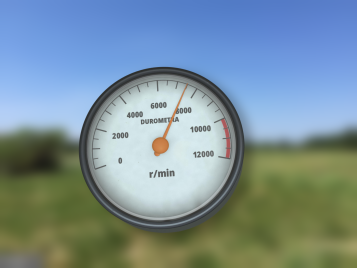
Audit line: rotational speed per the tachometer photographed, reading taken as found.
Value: 7500 rpm
